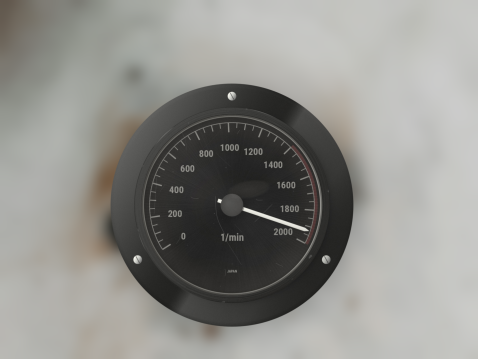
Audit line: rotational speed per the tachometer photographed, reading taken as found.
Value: 1925 rpm
